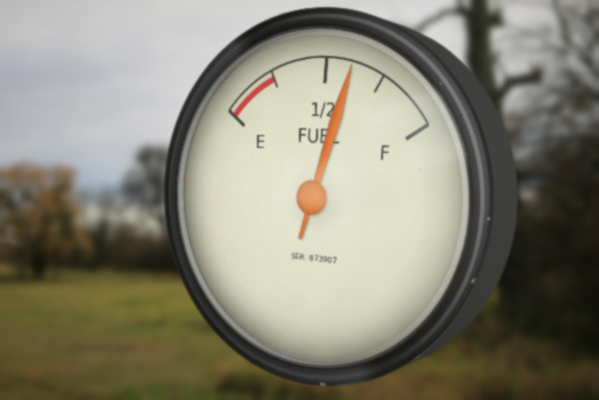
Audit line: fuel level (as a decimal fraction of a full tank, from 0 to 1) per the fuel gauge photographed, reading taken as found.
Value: 0.625
